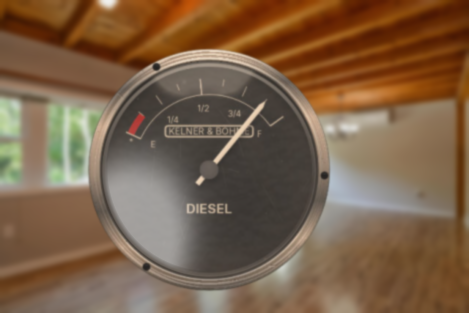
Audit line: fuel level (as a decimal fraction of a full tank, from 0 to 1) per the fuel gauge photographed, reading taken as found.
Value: 0.875
